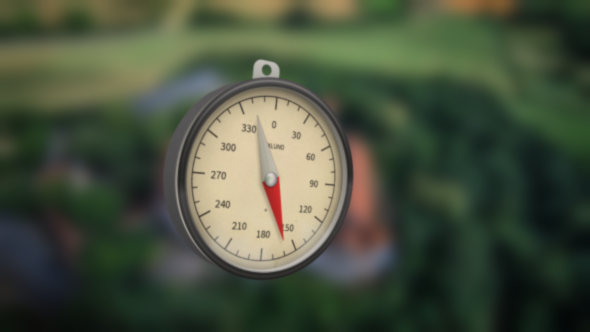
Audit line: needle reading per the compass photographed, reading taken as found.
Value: 160 °
